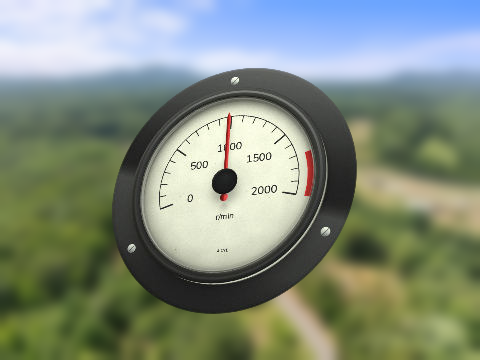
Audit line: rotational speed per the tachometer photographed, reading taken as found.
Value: 1000 rpm
